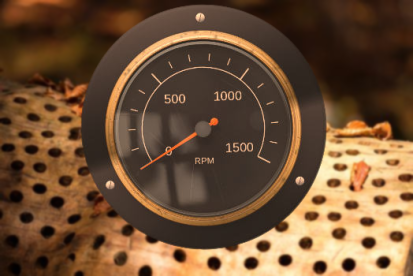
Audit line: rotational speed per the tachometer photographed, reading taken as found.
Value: 0 rpm
